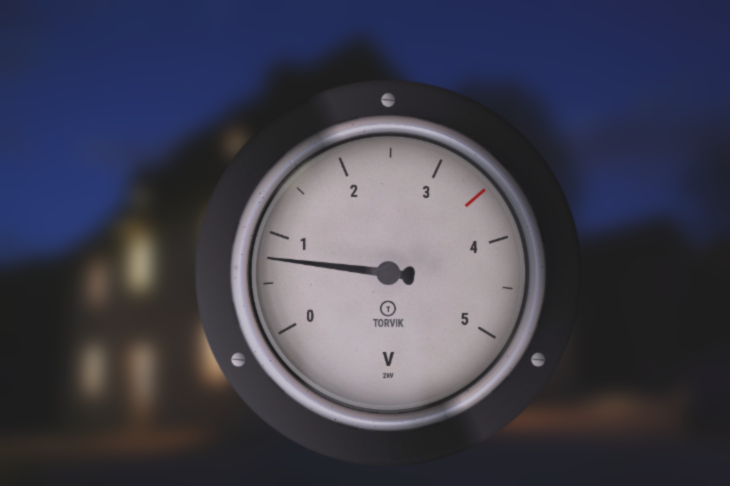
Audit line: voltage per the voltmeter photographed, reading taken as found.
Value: 0.75 V
